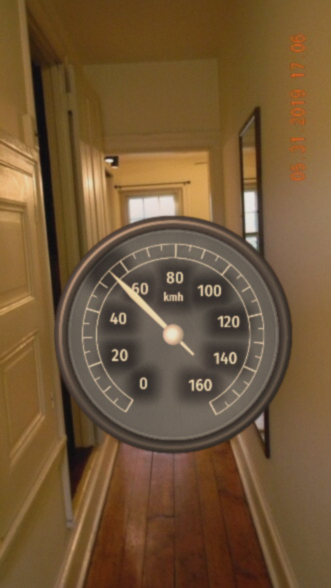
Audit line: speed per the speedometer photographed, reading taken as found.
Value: 55 km/h
